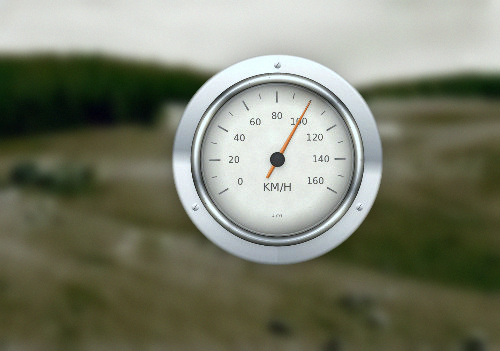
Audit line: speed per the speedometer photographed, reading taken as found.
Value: 100 km/h
